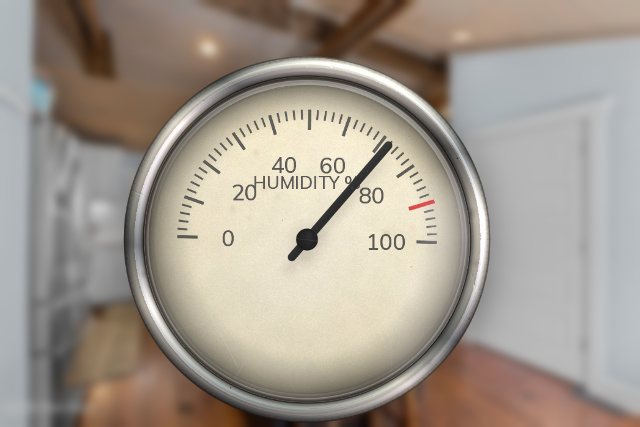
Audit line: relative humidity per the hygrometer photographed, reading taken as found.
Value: 72 %
